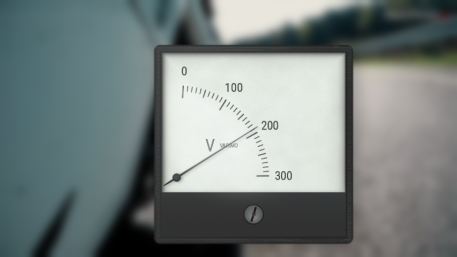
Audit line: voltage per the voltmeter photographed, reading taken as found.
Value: 190 V
